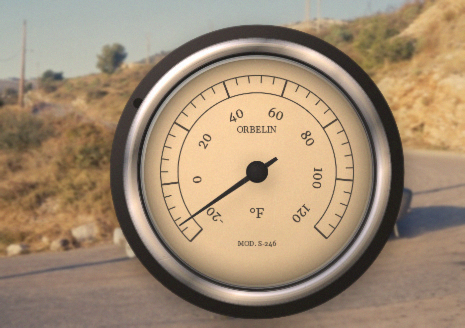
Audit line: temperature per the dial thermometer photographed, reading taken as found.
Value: -14 °F
